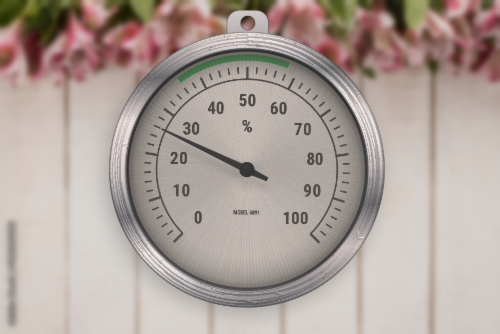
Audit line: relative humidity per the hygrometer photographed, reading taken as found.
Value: 26 %
